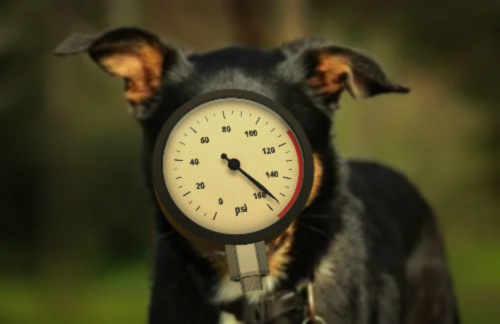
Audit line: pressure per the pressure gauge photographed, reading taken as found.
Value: 155 psi
